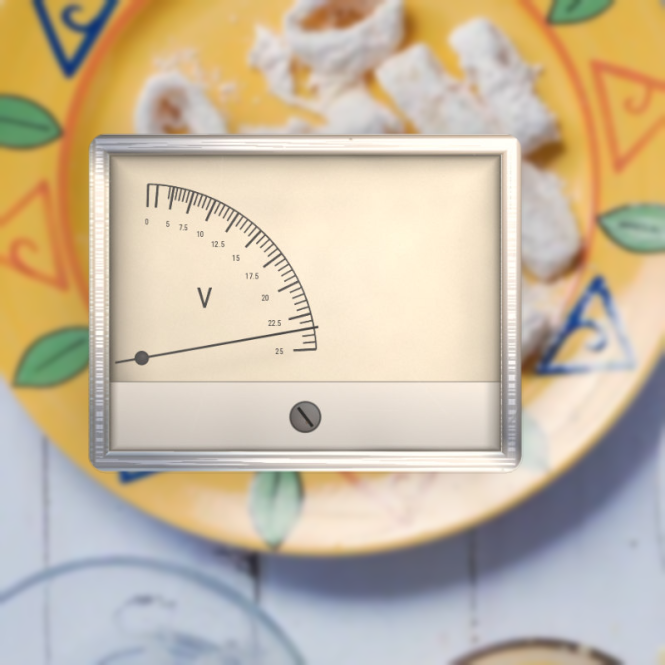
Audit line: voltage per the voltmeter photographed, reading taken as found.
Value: 23.5 V
